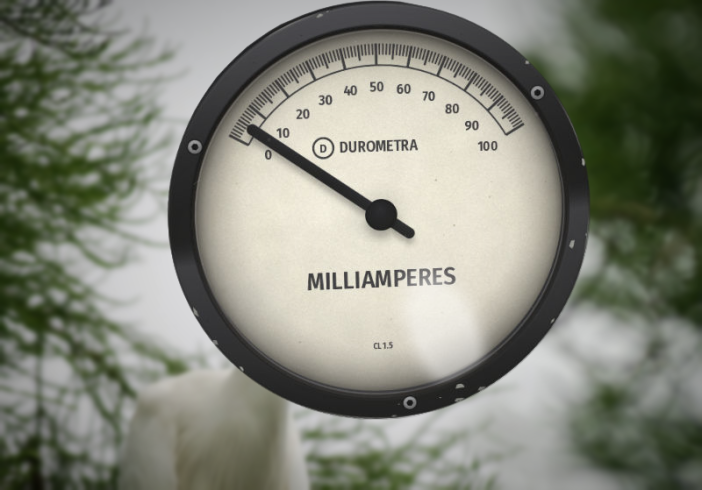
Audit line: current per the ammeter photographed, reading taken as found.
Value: 5 mA
